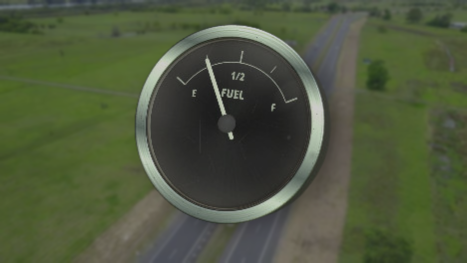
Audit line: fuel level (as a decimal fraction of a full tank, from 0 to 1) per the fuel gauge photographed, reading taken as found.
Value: 0.25
